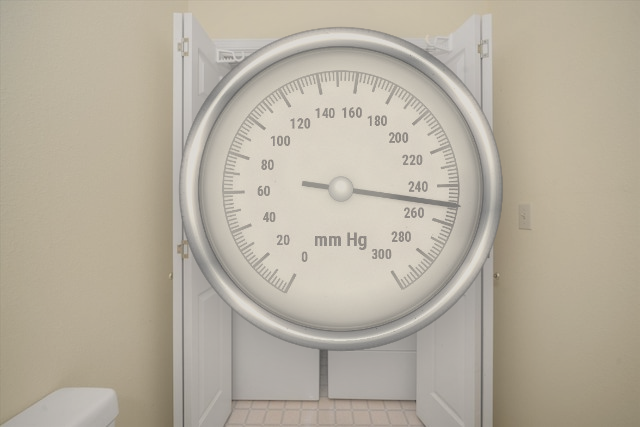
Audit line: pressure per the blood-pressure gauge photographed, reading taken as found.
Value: 250 mmHg
